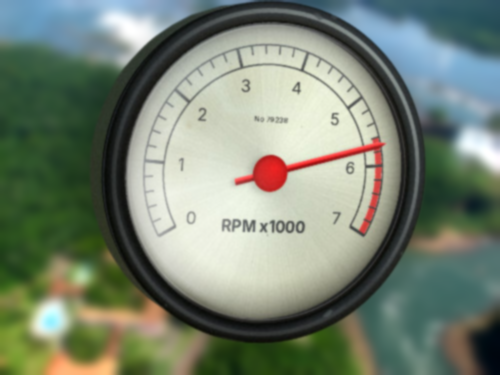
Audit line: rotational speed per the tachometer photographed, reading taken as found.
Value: 5700 rpm
